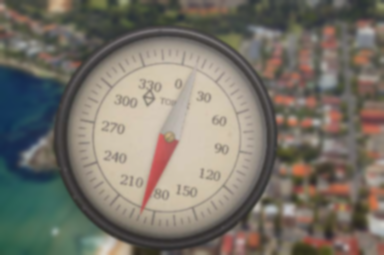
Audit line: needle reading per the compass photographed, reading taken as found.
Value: 190 °
